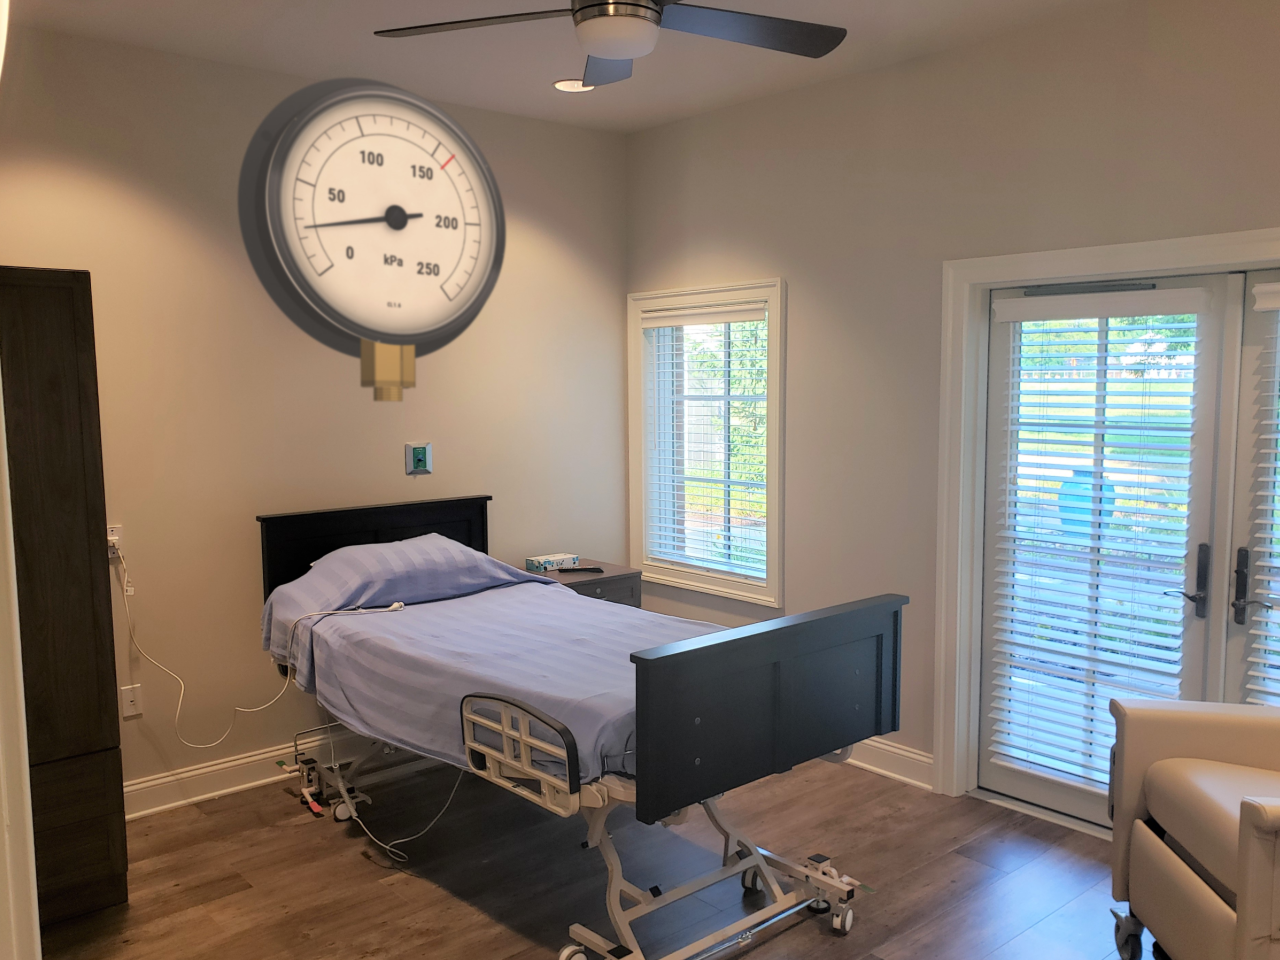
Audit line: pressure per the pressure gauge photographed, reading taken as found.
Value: 25 kPa
